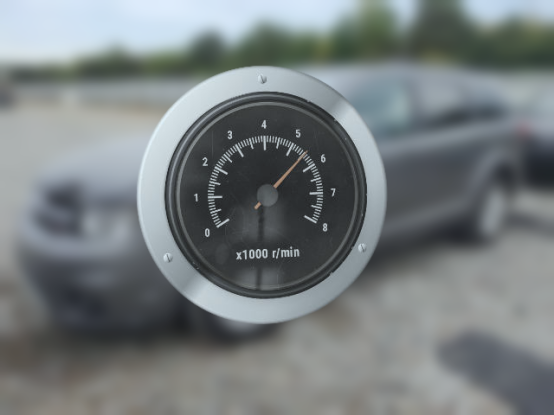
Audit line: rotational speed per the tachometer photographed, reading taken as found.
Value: 5500 rpm
